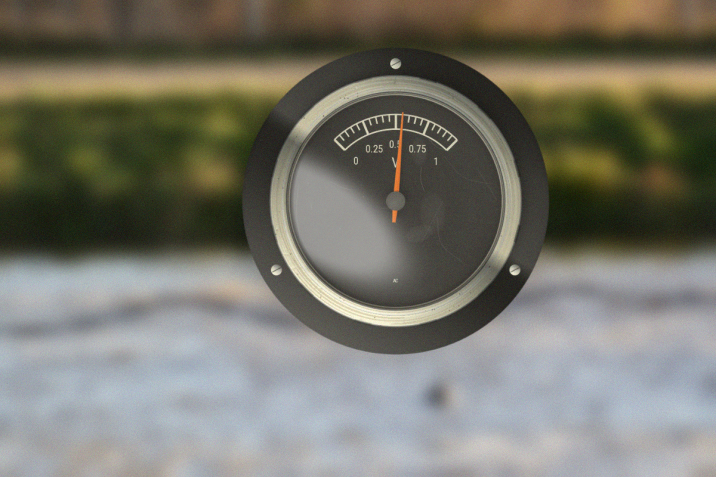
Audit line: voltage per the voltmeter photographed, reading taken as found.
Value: 0.55 V
